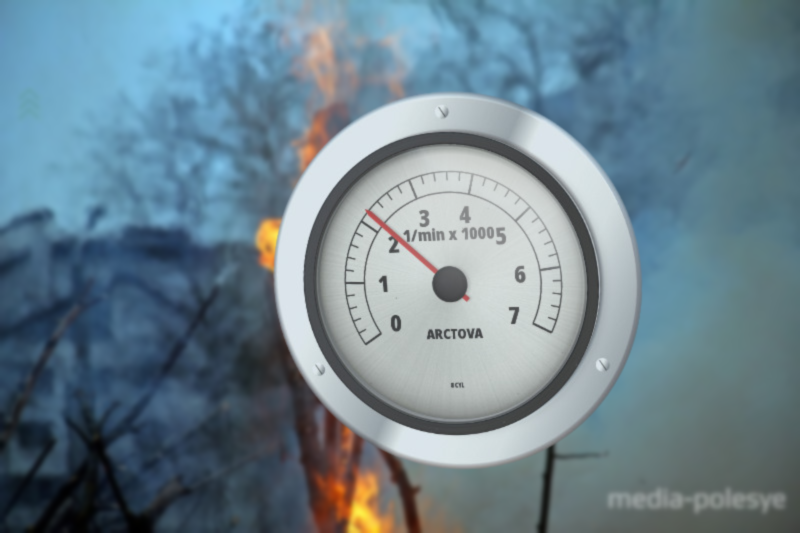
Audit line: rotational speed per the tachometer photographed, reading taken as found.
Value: 2200 rpm
